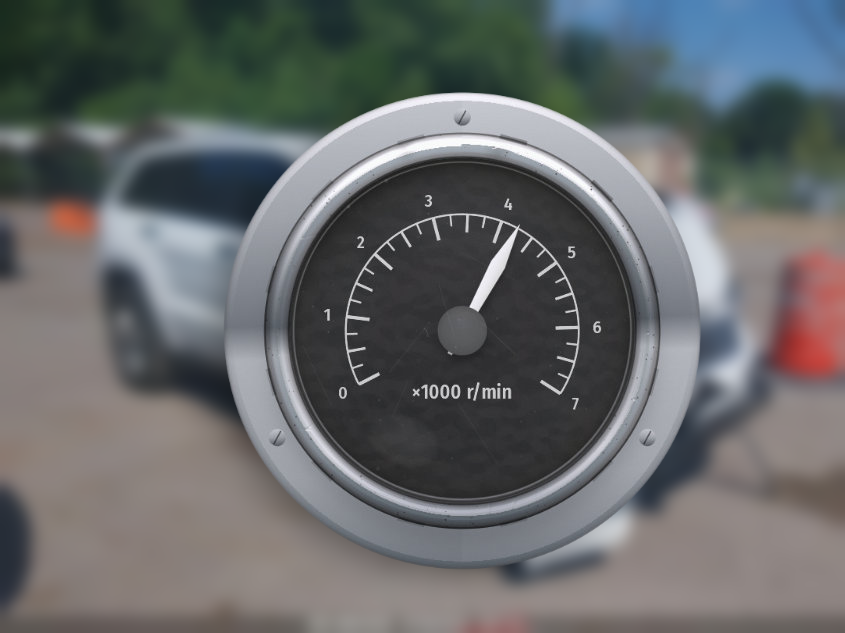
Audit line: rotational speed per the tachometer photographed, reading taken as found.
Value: 4250 rpm
